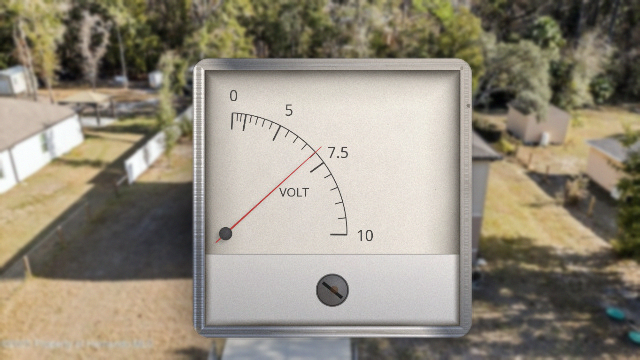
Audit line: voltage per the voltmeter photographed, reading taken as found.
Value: 7 V
